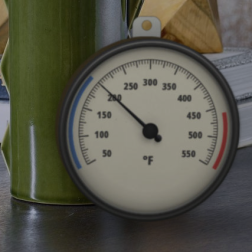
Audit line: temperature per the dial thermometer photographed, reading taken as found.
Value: 200 °F
